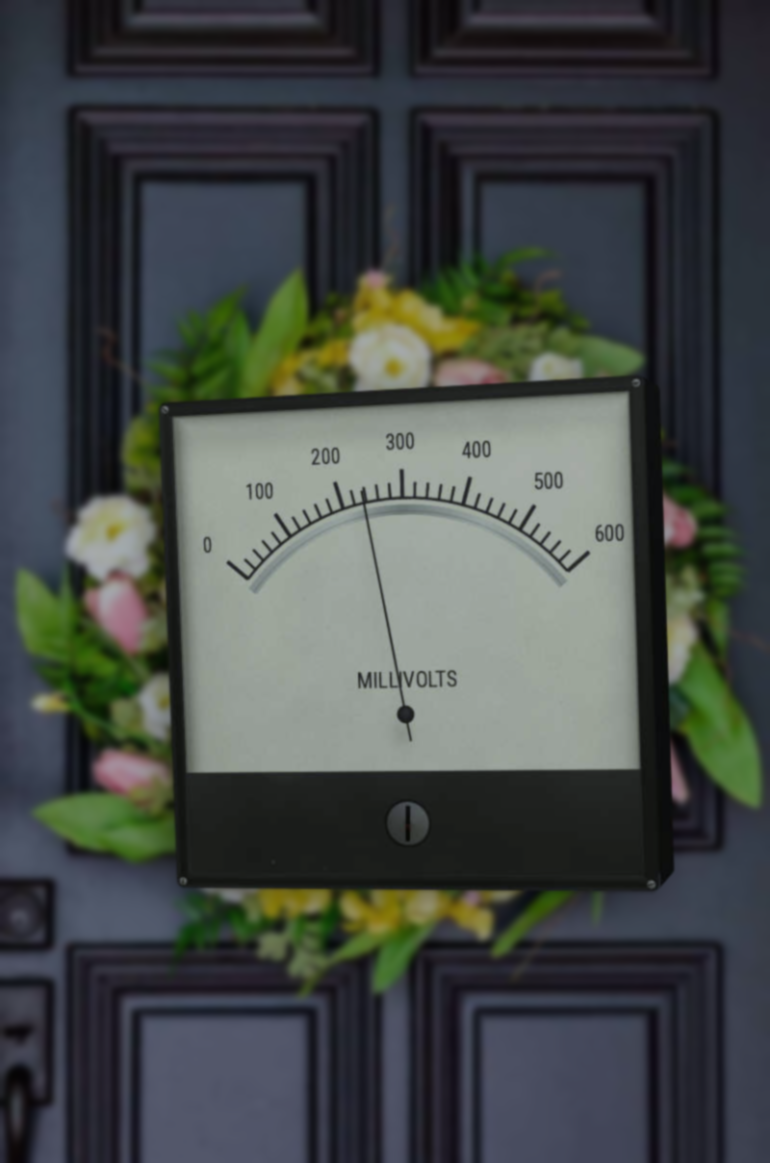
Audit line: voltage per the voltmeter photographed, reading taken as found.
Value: 240 mV
